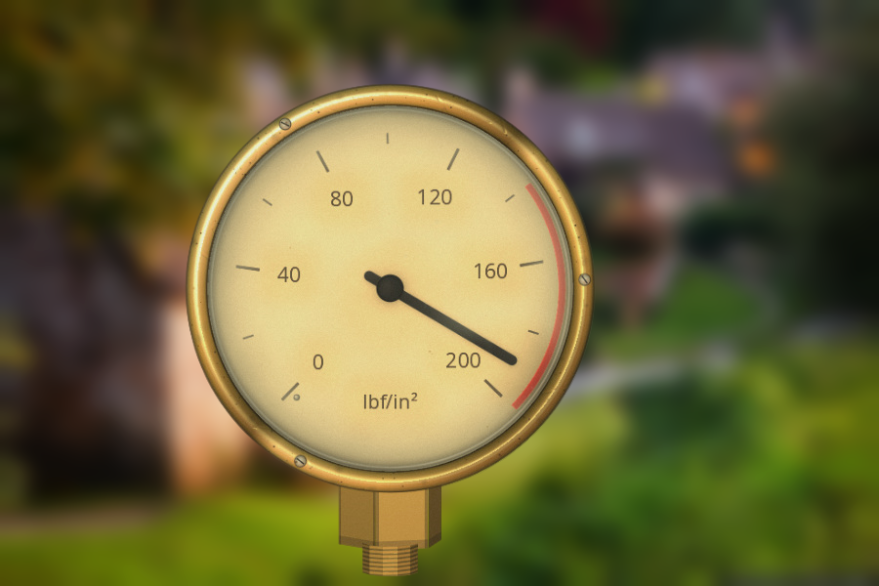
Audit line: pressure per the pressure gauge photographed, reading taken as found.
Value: 190 psi
